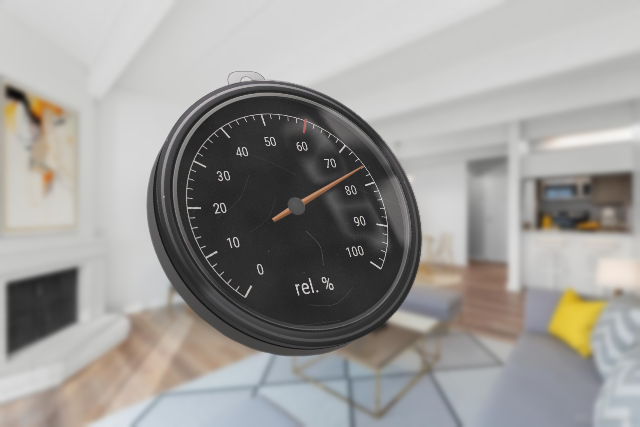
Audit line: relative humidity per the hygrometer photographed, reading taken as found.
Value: 76 %
